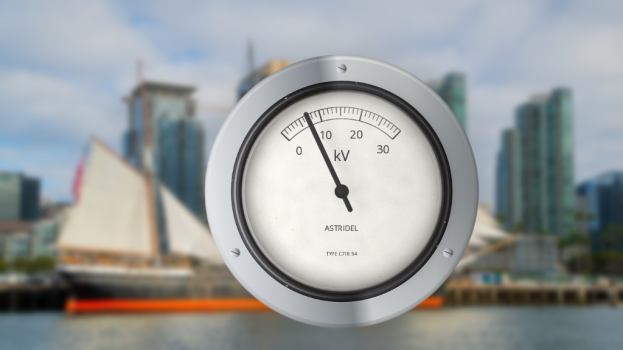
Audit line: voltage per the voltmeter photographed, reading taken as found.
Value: 7 kV
